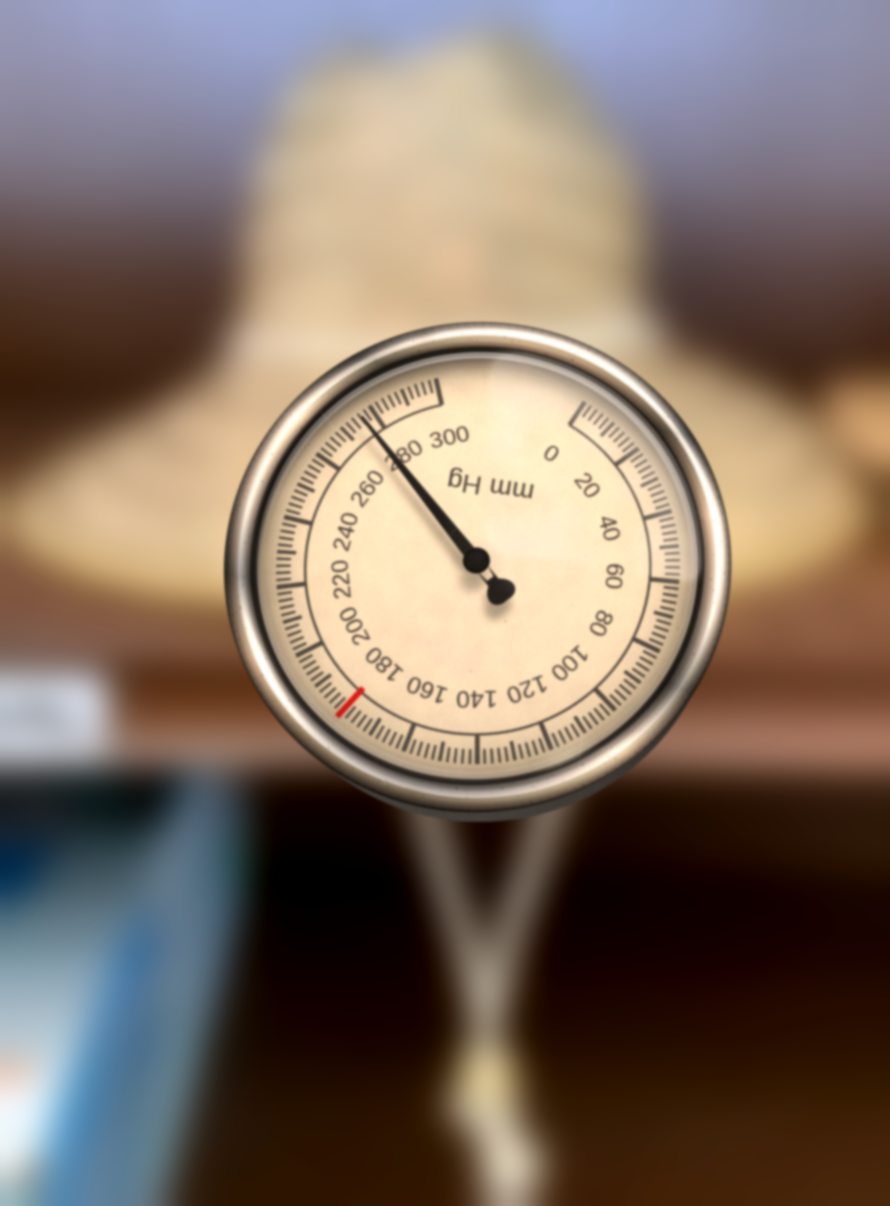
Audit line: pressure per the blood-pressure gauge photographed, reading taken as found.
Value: 276 mmHg
